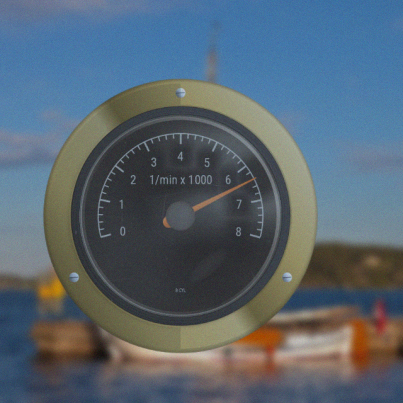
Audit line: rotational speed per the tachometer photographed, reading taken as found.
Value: 6400 rpm
